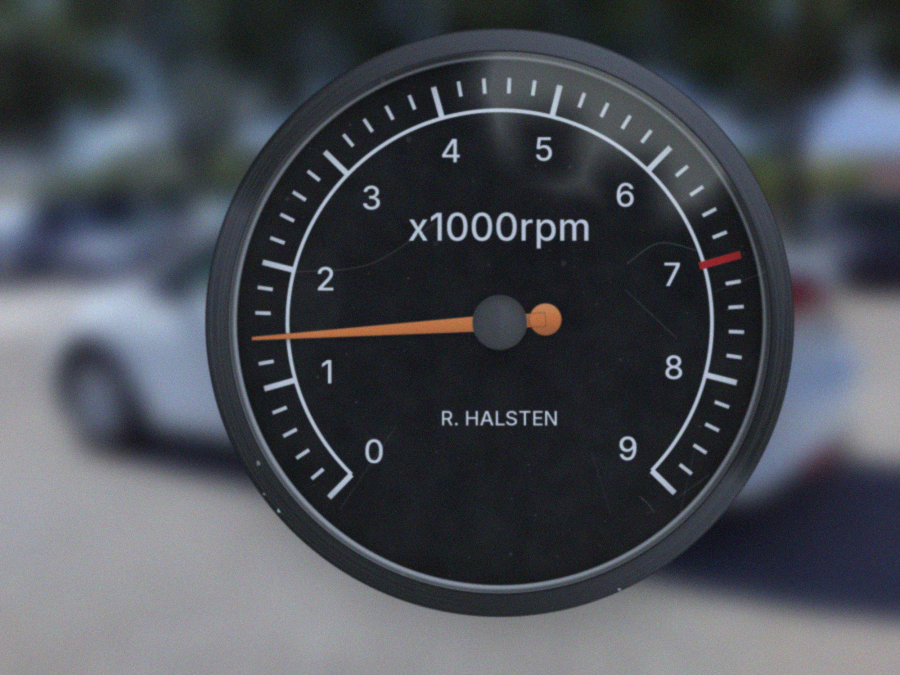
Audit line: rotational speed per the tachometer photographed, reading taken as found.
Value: 1400 rpm
